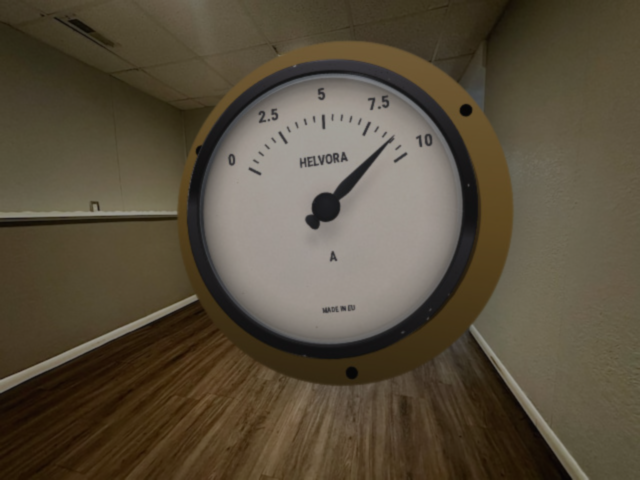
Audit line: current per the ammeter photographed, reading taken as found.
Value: 9 A
